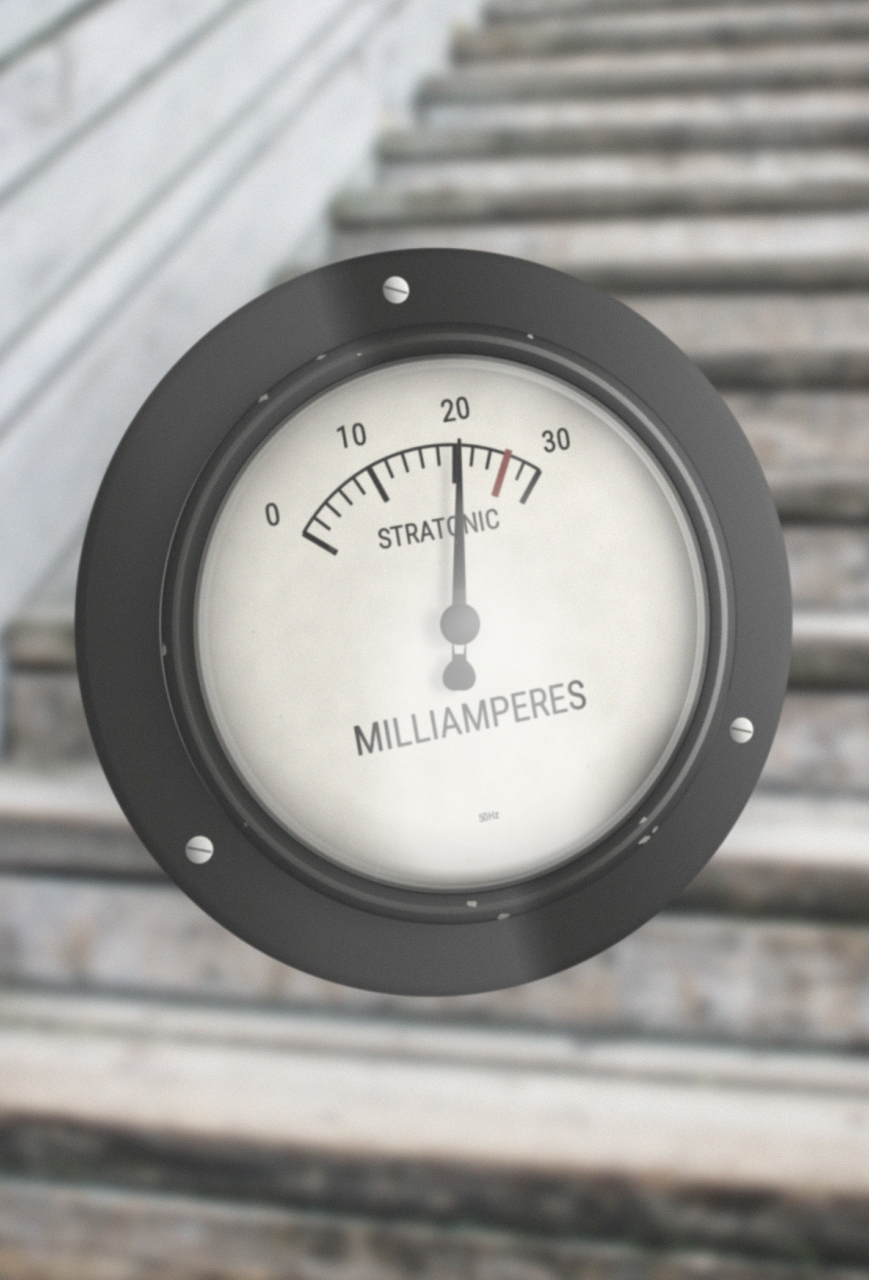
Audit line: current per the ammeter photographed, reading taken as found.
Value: 20 mA
